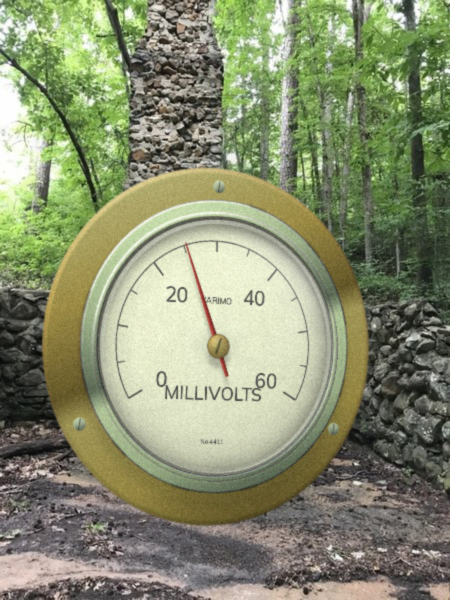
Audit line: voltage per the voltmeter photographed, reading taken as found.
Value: 25 mV
